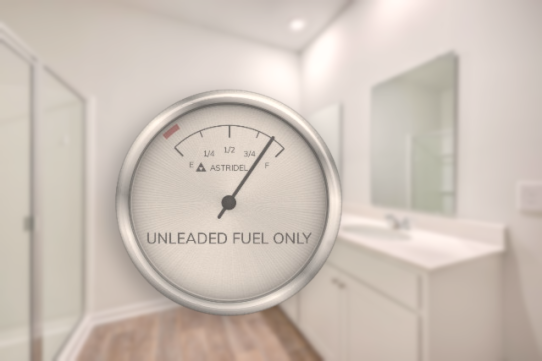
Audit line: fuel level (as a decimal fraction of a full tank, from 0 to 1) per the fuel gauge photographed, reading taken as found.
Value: 0.875
